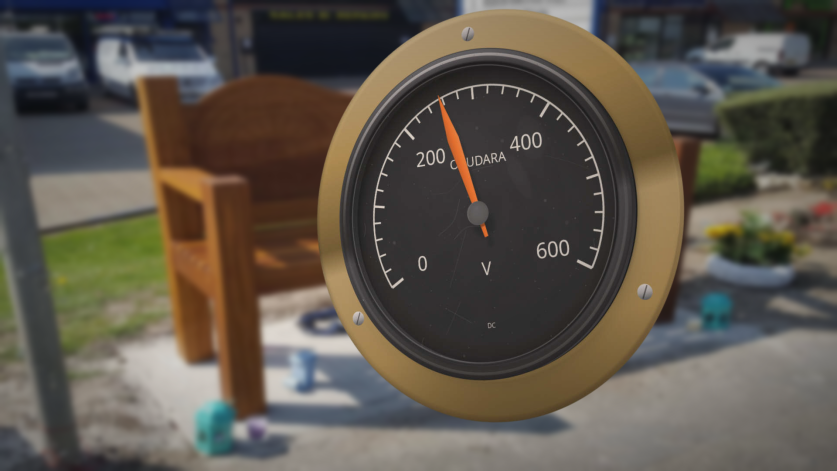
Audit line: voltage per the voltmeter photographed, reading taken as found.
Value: 260 V
